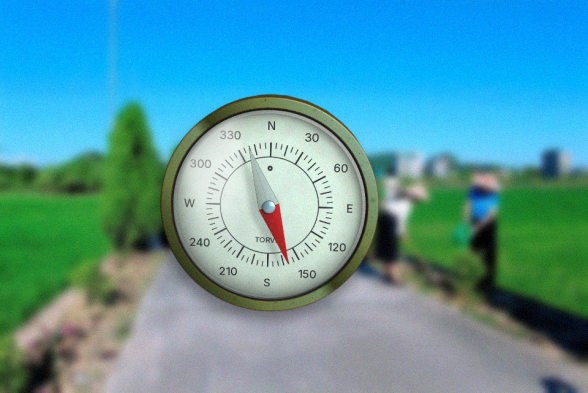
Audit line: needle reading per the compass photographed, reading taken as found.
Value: 160 °
